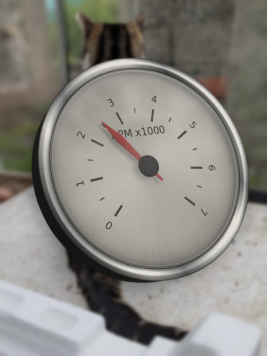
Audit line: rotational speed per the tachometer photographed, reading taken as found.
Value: 2500 rpm
